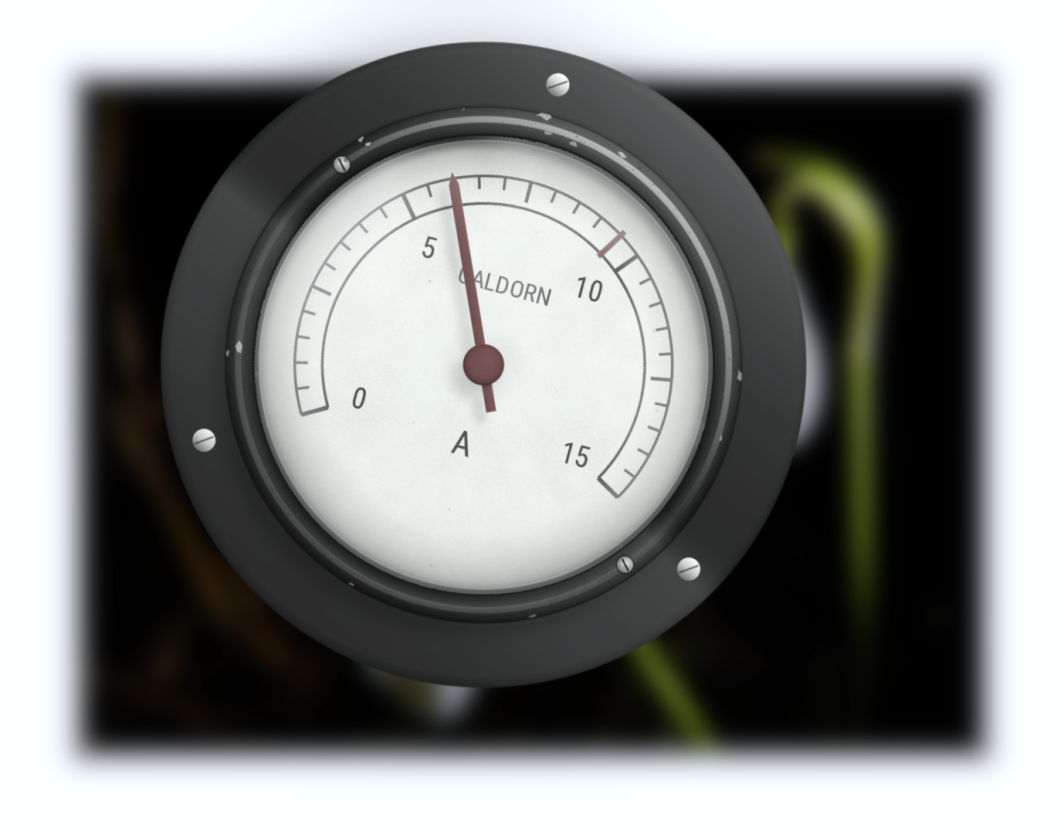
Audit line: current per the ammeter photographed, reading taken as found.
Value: 6 A
